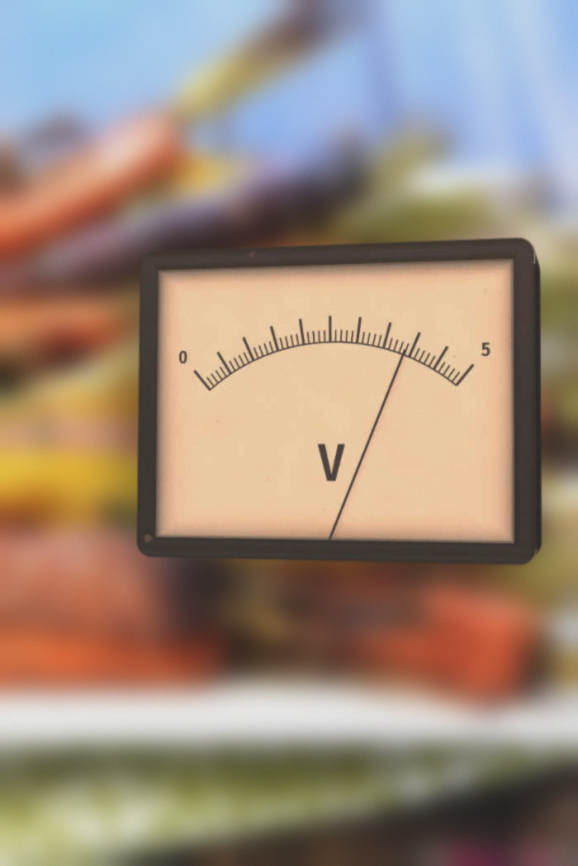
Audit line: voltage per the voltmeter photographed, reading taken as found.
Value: 3.9 V
